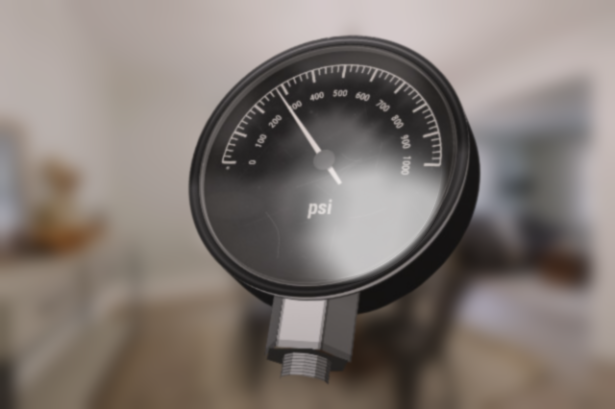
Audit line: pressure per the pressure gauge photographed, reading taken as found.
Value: 280 psi
